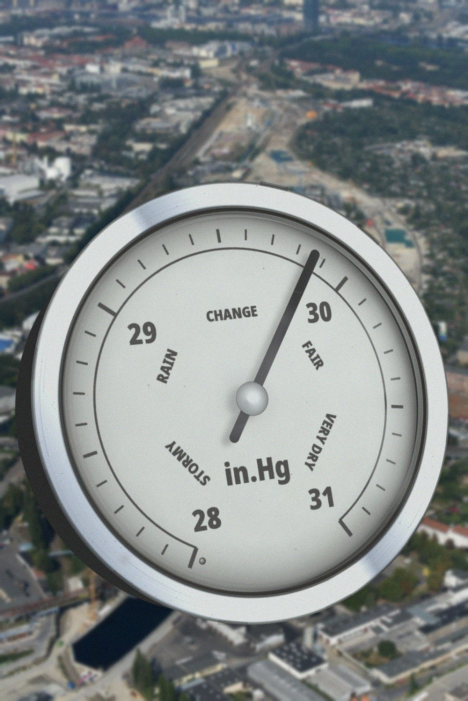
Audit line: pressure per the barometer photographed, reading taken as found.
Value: 29.85 inHg
